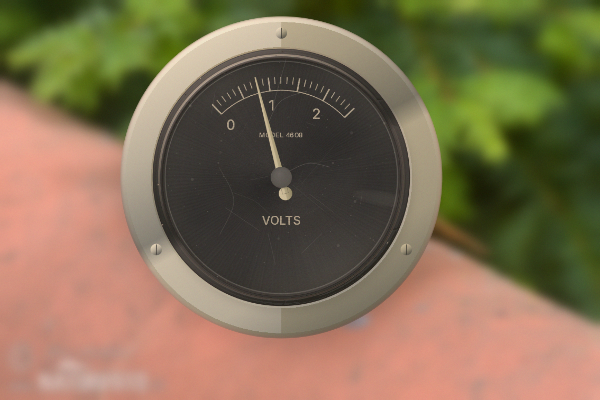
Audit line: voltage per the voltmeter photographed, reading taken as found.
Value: 0.8 V
